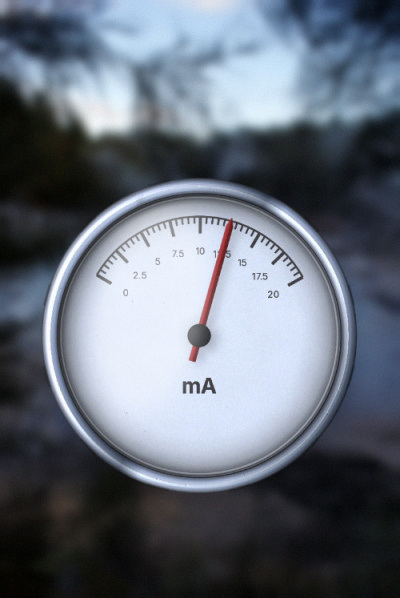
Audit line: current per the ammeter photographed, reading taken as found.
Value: 12.5 mA
